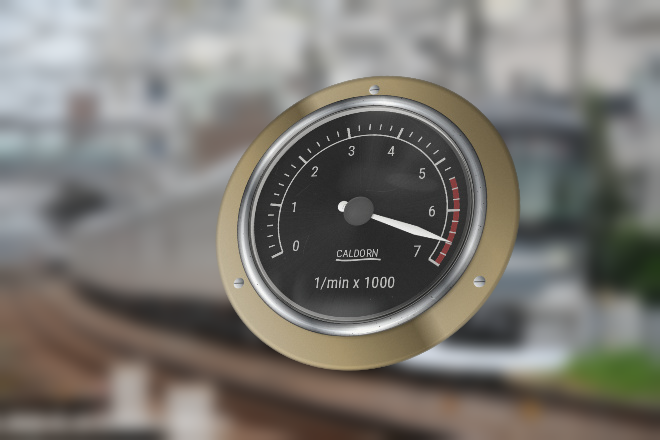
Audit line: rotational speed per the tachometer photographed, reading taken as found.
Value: 6600 rpm
